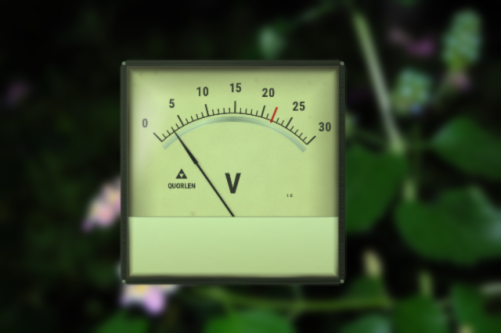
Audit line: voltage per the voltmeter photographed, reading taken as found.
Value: 3 V
